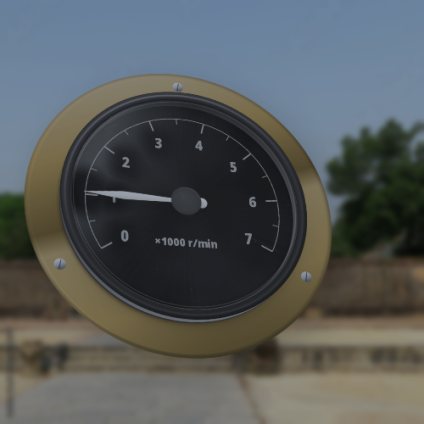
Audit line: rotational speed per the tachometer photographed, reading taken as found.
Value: 1000 rpm
